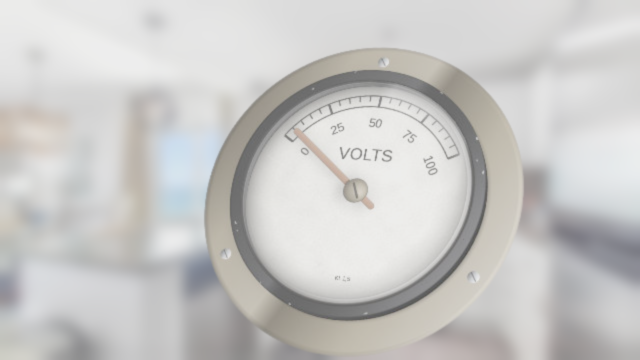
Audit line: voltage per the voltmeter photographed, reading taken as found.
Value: 5 V
